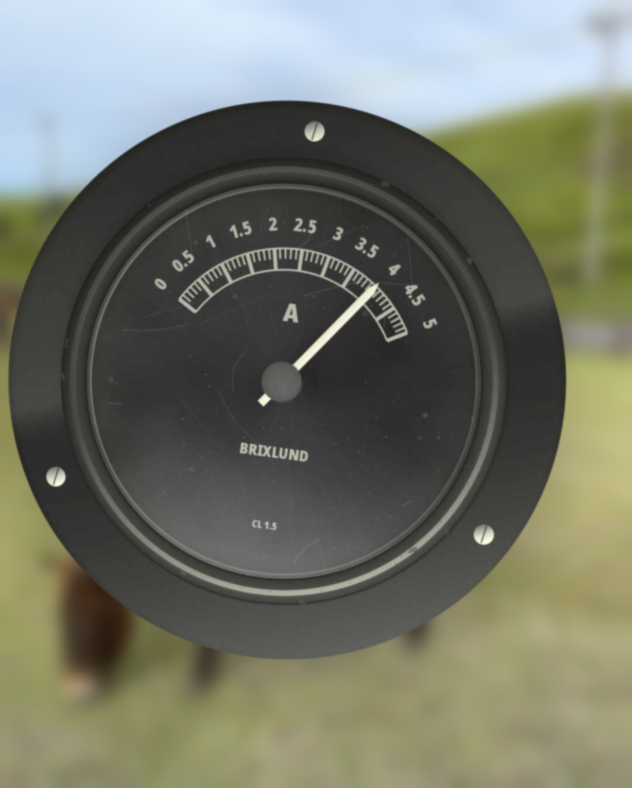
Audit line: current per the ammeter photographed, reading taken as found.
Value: 4 A
